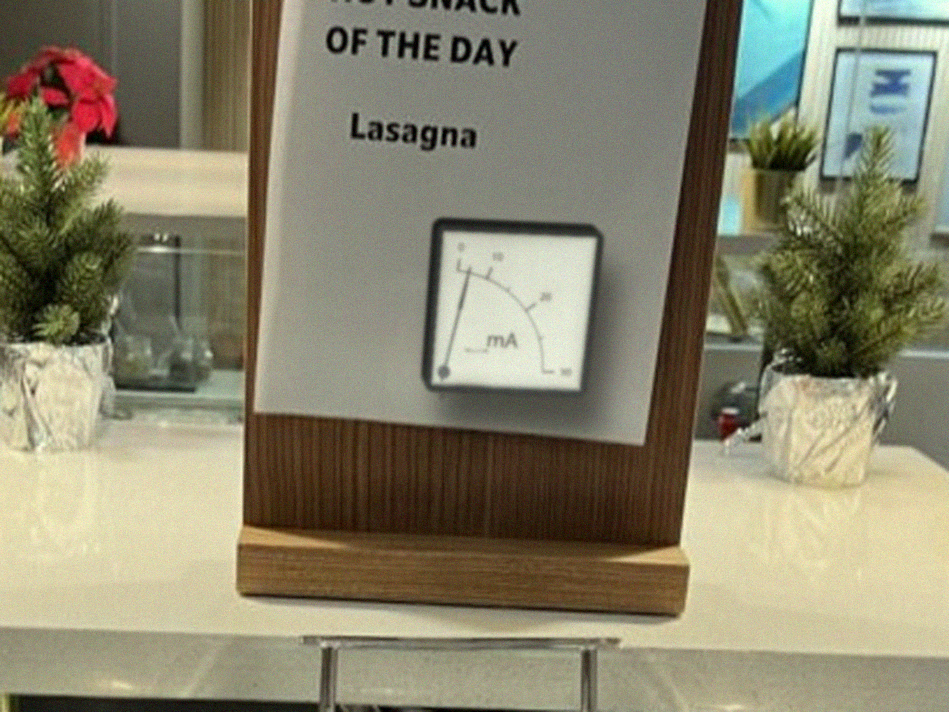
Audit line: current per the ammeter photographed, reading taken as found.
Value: 5 mA
